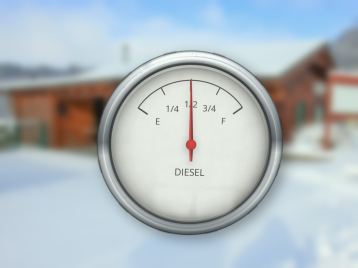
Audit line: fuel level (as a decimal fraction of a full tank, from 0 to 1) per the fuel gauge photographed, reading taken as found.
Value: 0.5
